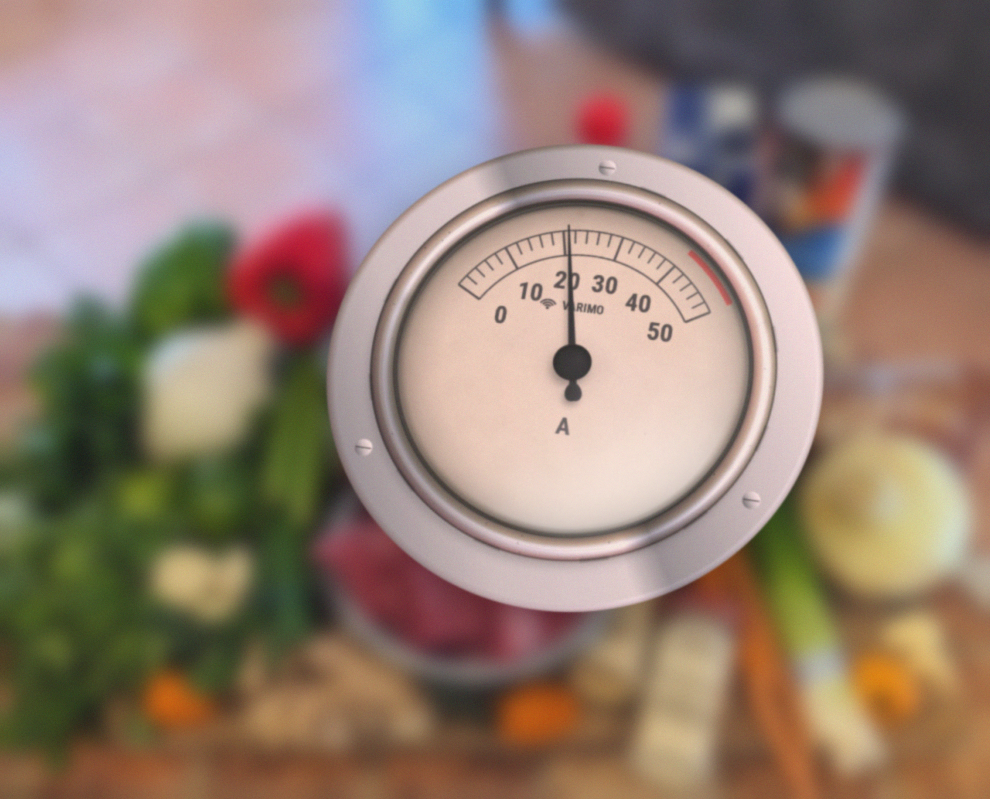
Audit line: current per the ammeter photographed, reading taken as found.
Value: 21 A
